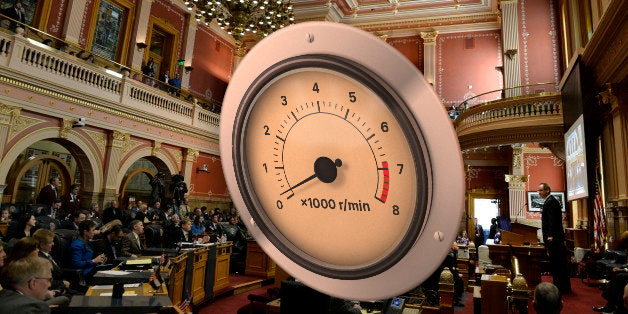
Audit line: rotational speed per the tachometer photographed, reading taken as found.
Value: 200 rpm
